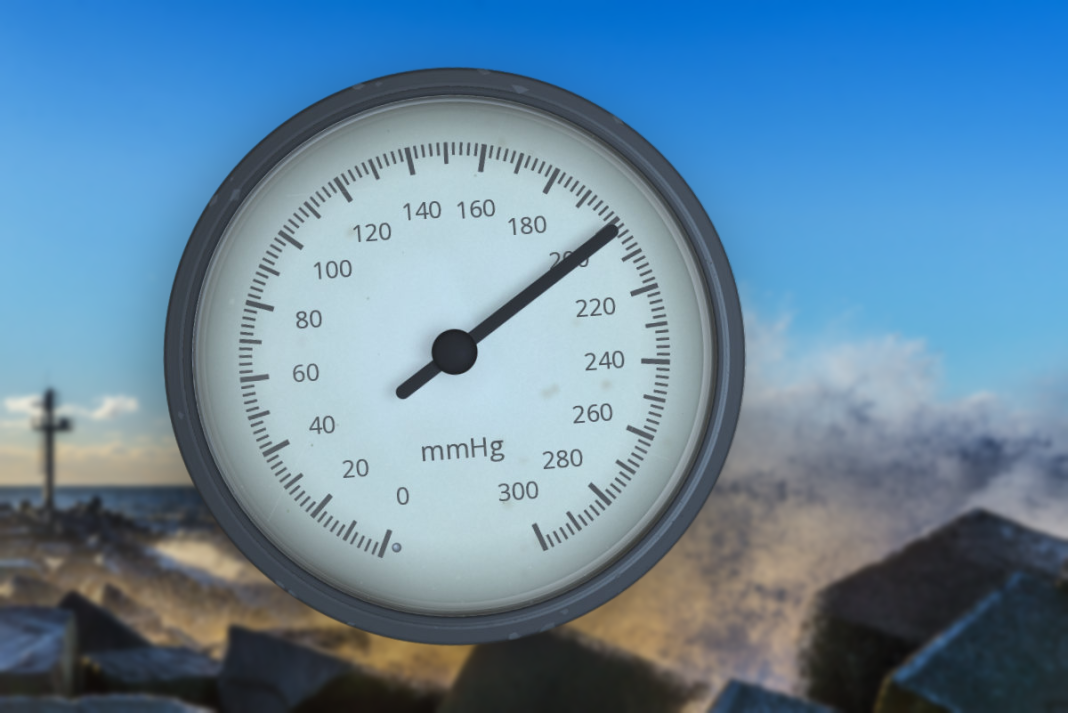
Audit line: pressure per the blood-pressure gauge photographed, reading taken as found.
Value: 202 mmHg
